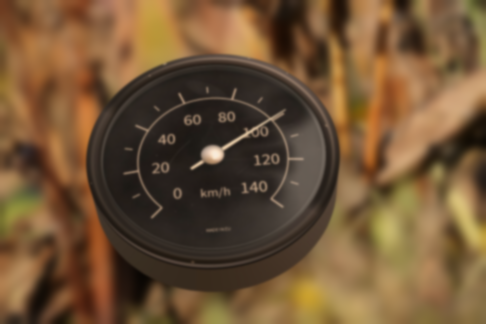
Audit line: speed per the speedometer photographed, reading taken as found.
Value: 100 km/h
